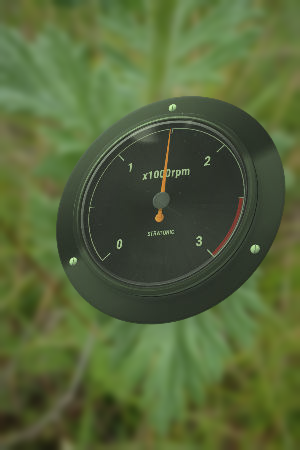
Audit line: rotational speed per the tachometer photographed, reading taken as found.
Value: 1500 rpm
